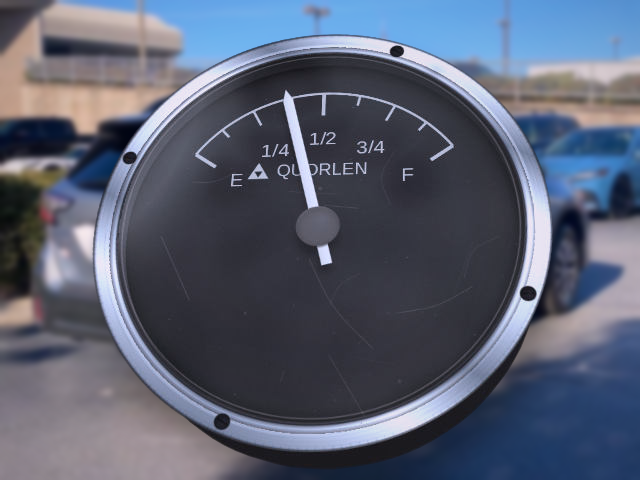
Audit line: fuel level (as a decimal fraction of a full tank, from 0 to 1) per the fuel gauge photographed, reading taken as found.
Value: 0.375
